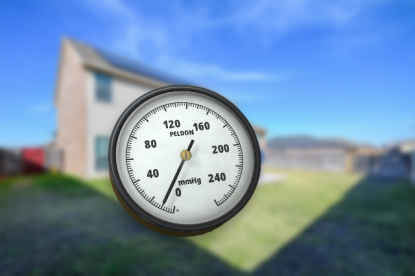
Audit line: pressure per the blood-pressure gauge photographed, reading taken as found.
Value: 10 mmHg
